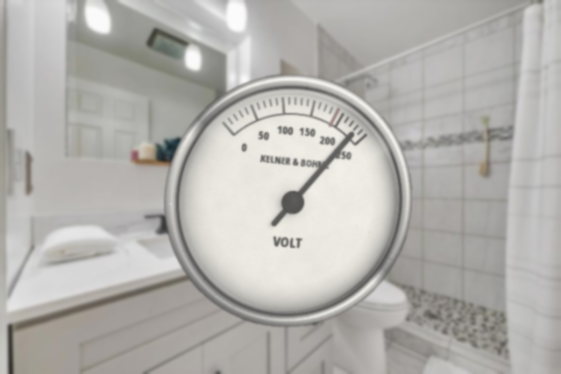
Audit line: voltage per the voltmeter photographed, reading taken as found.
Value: 230 V
